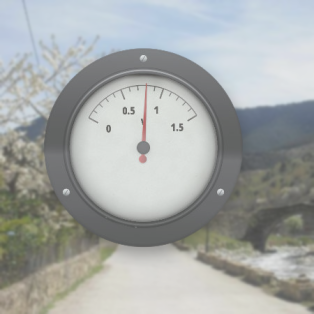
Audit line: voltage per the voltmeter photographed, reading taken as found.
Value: 0.8 V
